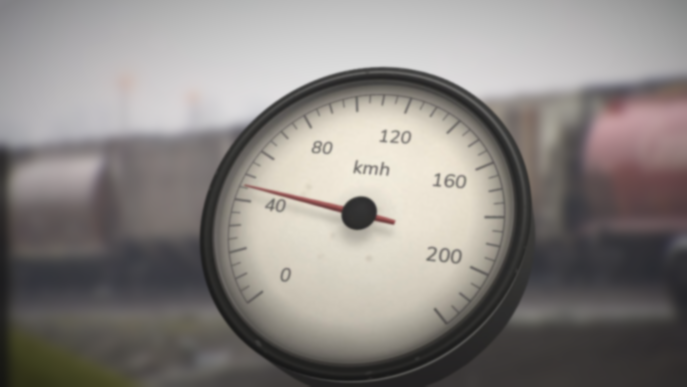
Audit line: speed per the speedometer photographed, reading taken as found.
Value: 45 km/h
